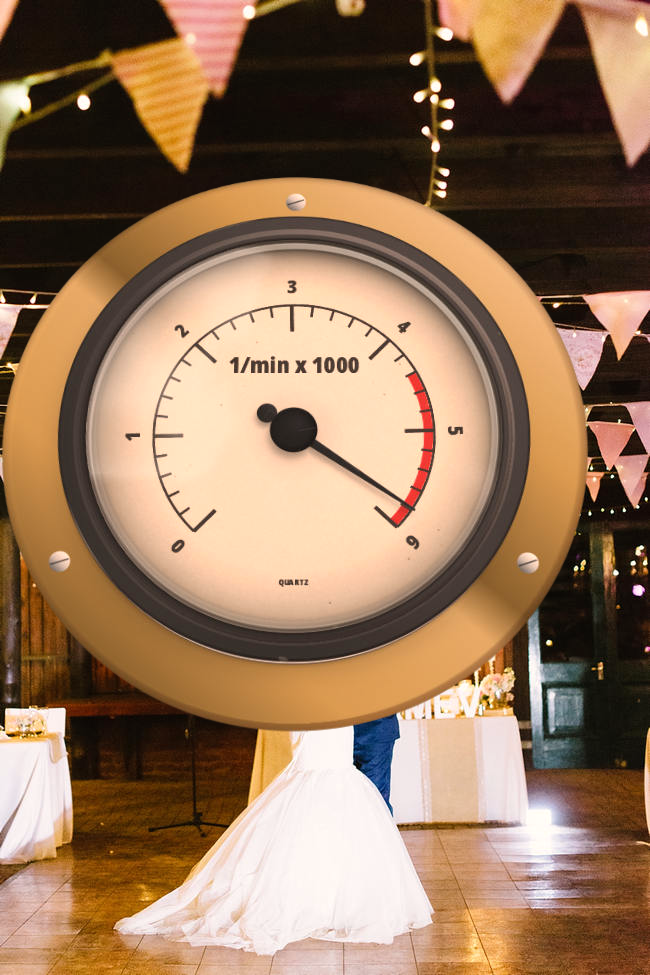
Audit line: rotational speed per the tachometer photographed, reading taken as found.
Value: 5800 rpm
